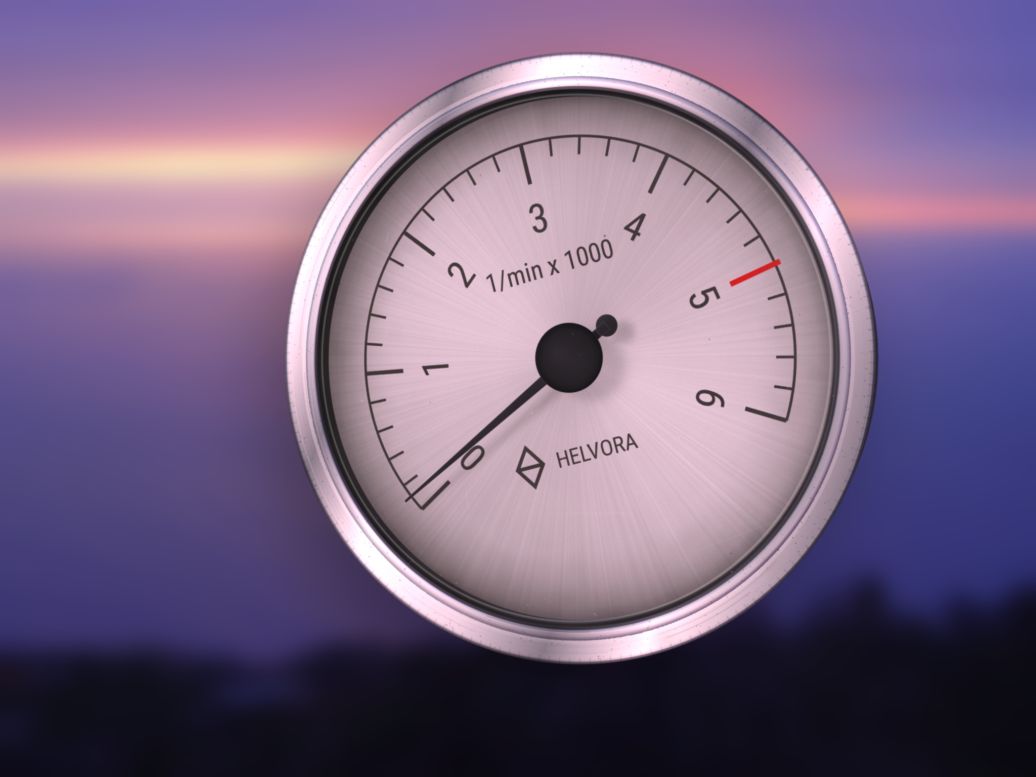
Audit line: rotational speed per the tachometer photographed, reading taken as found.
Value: 100 rpm
